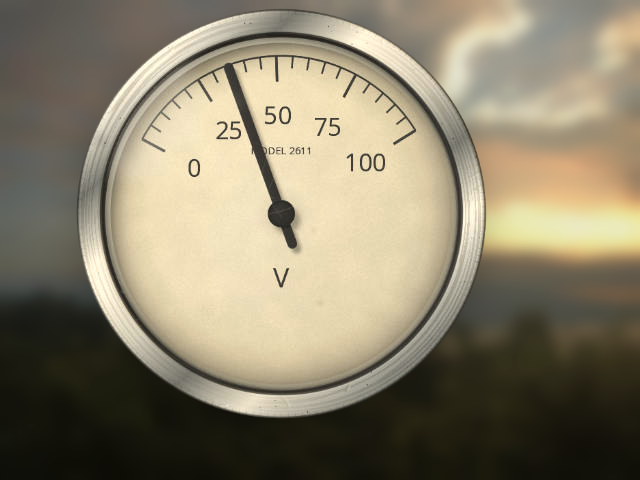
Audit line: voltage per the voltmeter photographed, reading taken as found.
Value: 35 V
